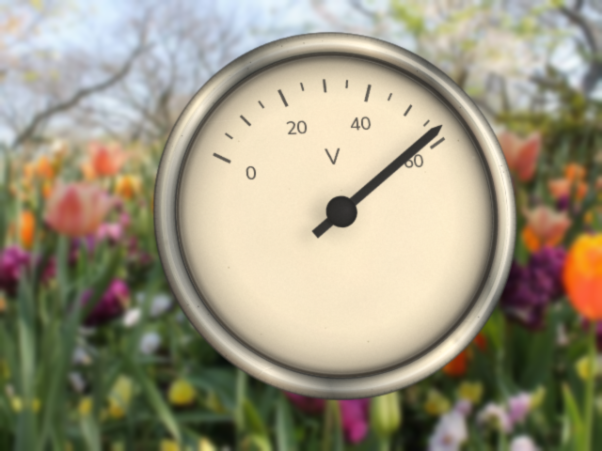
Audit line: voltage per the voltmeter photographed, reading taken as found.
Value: 57.5 V
